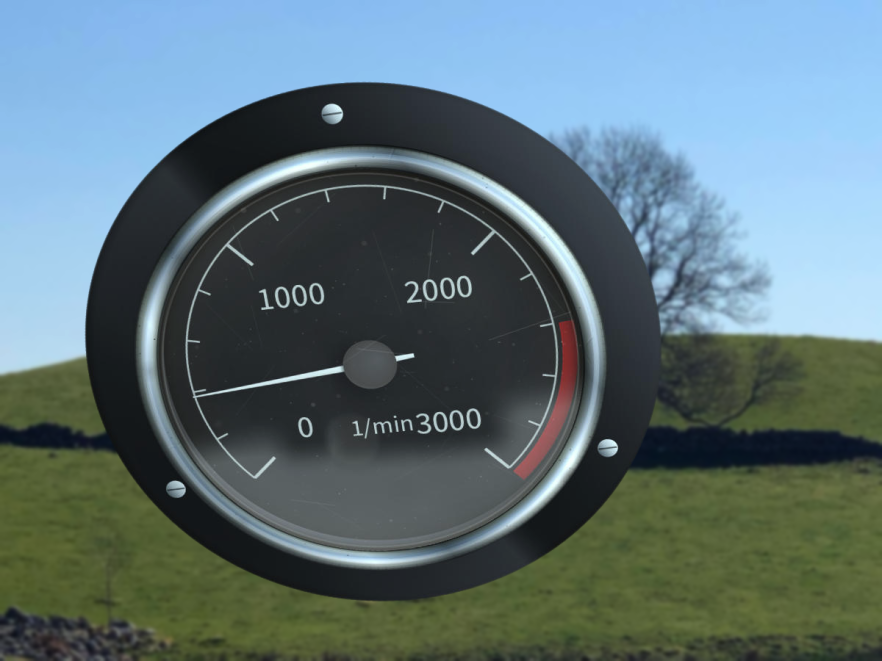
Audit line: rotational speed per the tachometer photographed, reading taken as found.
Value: 400 rpm
